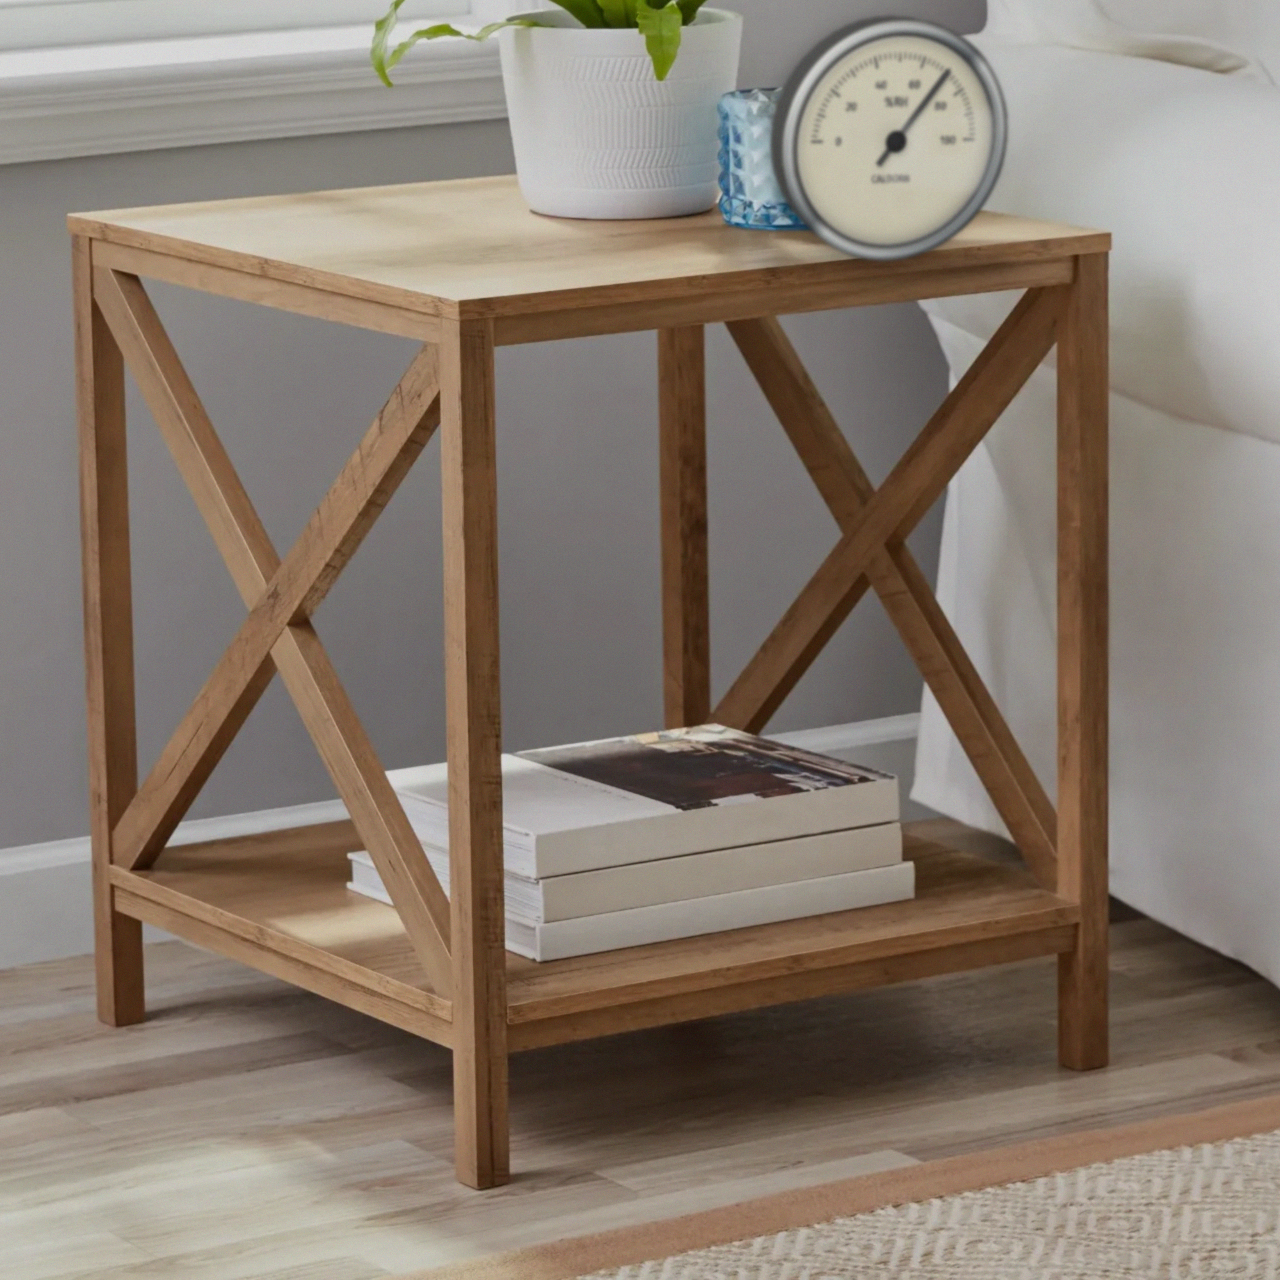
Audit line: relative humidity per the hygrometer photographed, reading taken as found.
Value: 70 %
